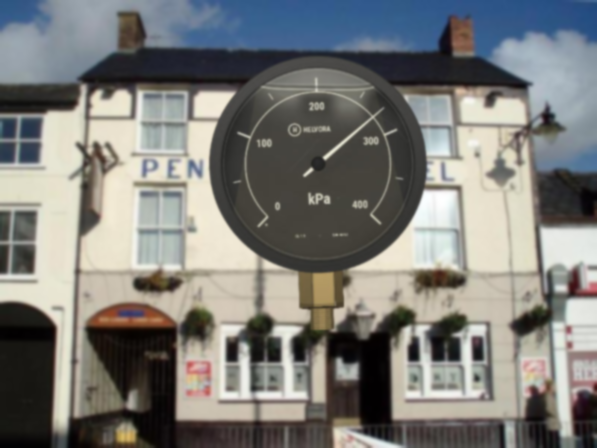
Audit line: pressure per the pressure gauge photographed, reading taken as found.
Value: 275 kPa
